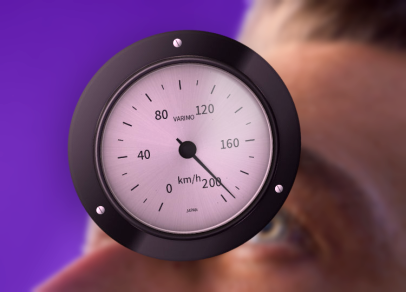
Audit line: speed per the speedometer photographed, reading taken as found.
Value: 195 km/h
